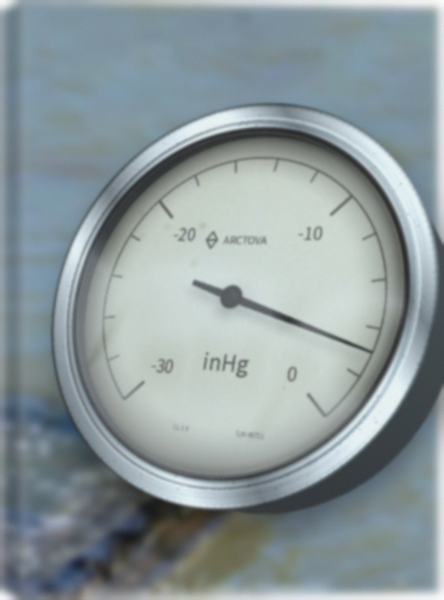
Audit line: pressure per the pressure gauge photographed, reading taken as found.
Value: -3 inHg
